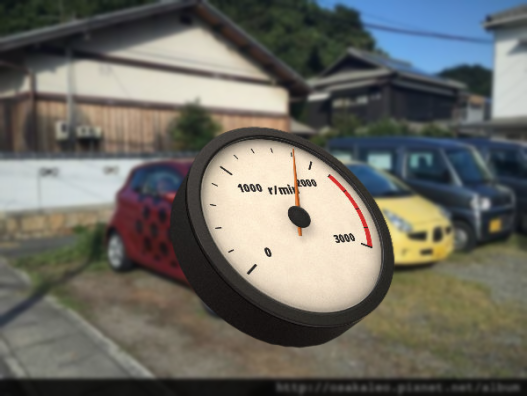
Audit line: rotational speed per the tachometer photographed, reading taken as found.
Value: 1800 rpm
